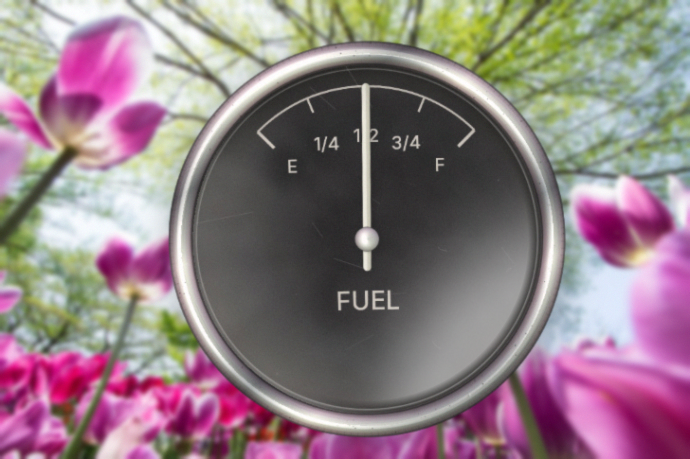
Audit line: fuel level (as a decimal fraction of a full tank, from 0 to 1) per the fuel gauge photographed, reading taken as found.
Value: 0.5
